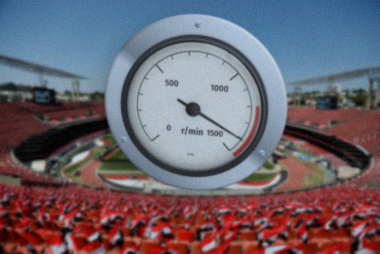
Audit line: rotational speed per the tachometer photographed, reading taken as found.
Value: 1400 rpm
